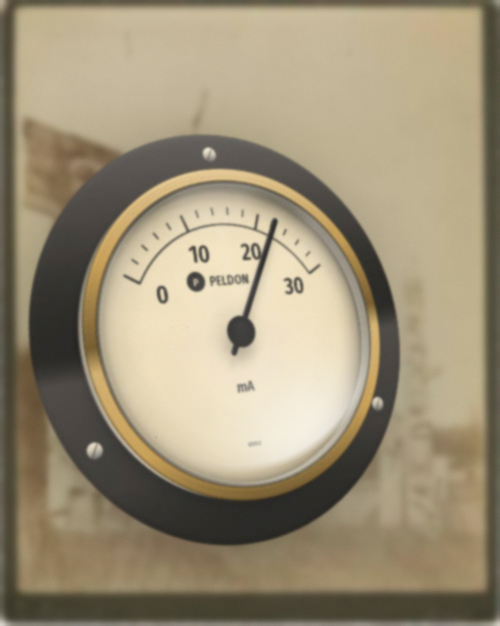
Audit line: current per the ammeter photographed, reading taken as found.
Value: 22 mA
